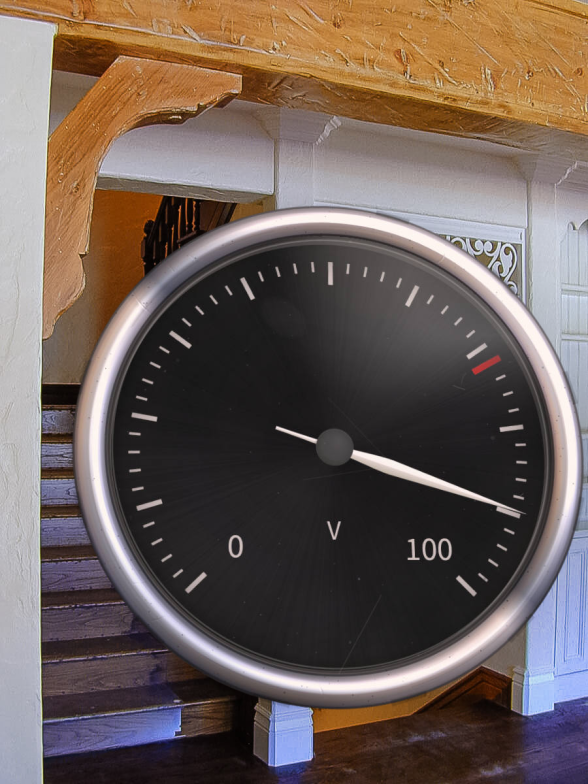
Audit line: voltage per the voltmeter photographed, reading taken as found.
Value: 90 V
